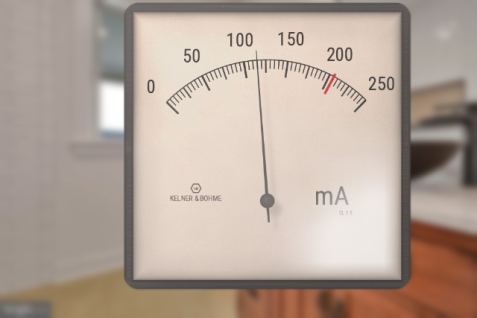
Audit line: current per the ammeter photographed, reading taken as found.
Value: 115 mA
